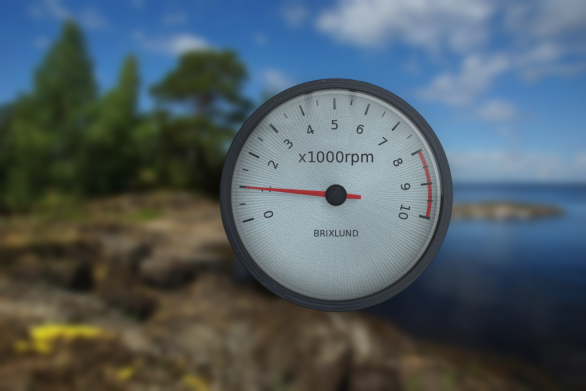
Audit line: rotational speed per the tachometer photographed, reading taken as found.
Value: 1000 rpm
